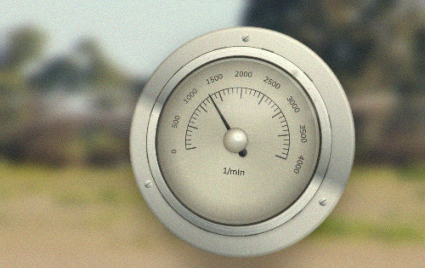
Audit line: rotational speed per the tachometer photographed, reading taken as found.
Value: 1300 rpm
